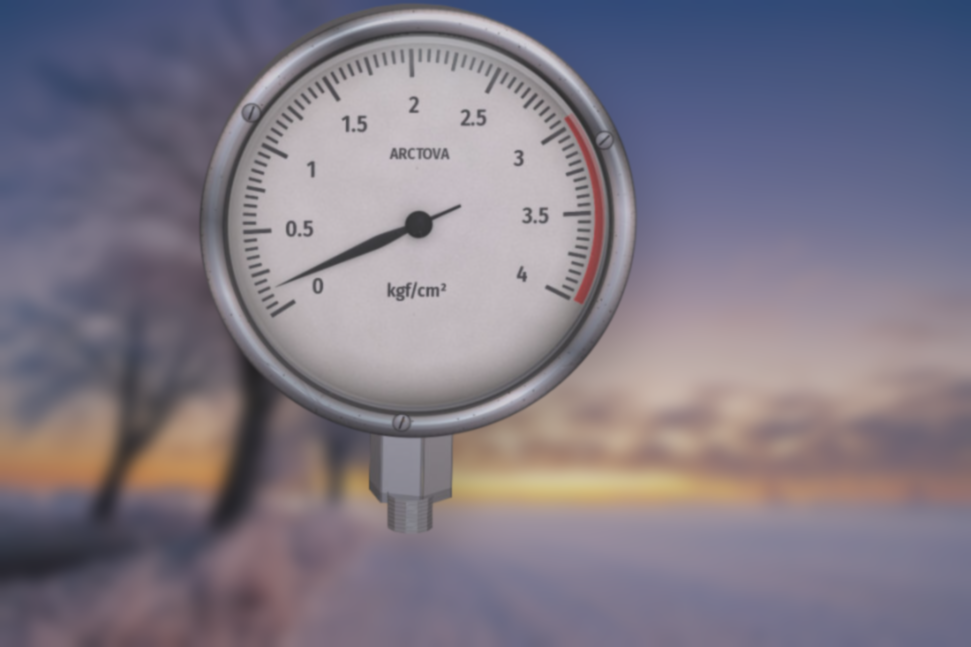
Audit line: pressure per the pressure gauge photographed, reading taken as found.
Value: 0.15 kg/cm²
